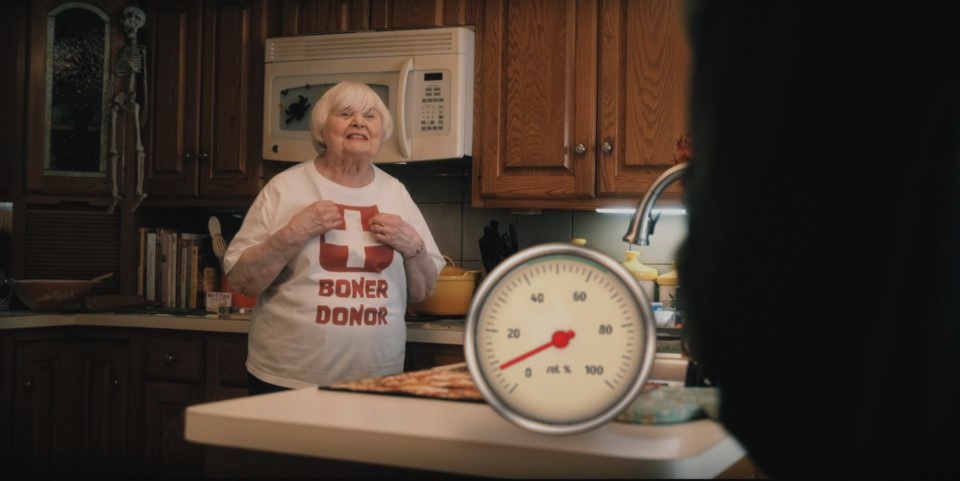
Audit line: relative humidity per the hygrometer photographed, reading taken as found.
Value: 8 %
